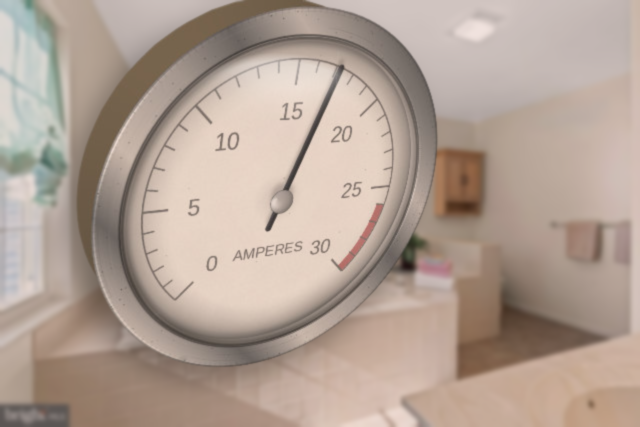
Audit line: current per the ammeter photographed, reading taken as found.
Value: 17 A
